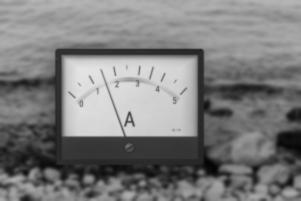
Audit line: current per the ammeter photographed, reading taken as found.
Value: 1.5 A
